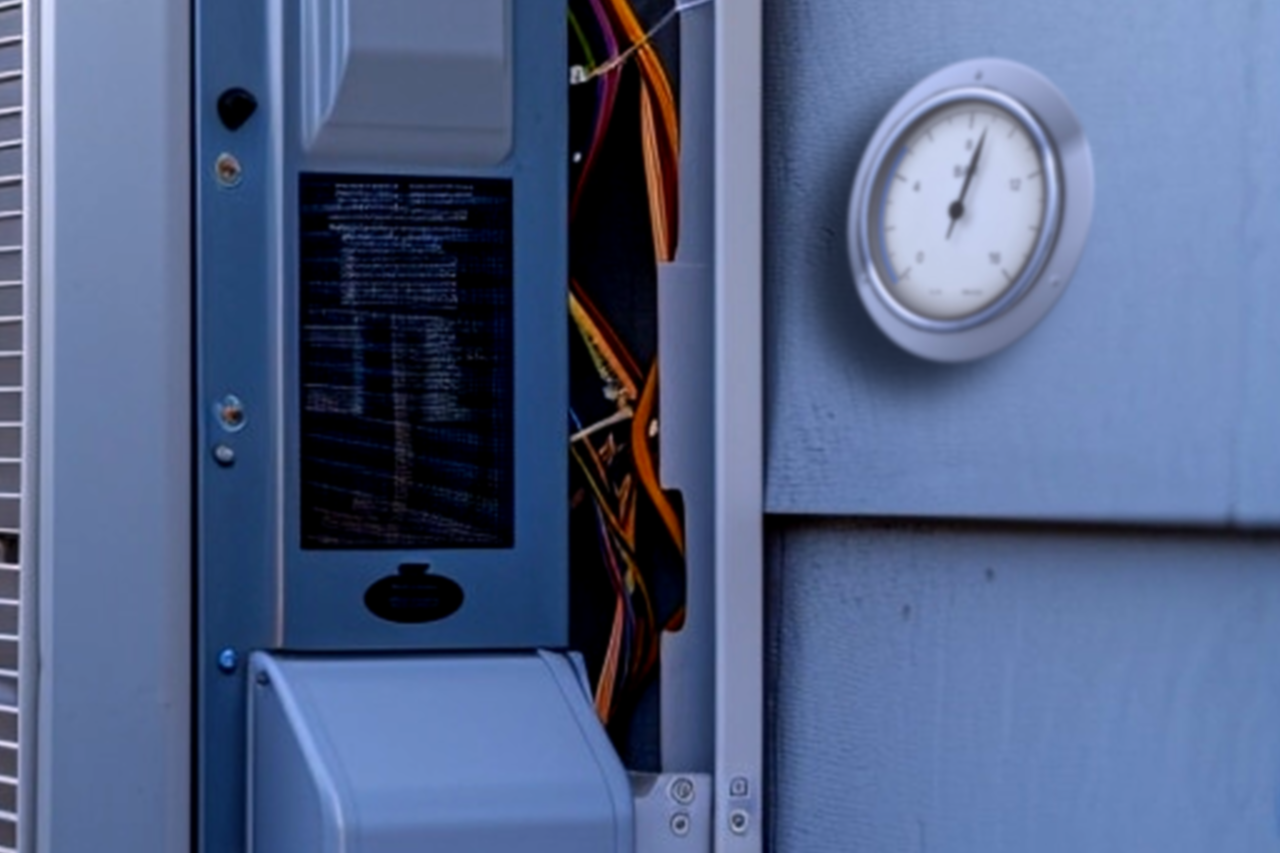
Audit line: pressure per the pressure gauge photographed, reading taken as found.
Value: 9 bar
